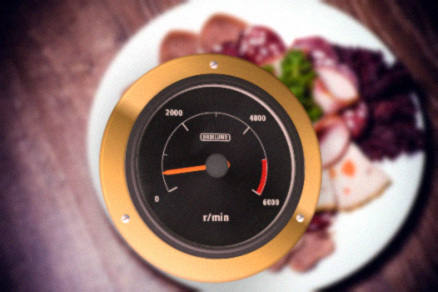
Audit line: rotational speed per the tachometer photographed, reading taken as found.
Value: 500 rpm
